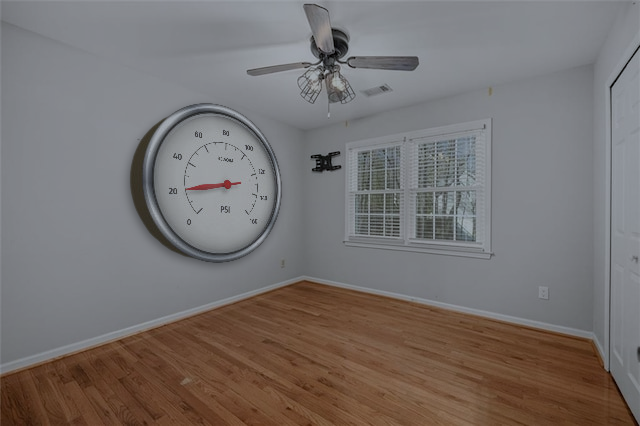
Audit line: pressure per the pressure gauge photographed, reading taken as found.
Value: 20 psi
